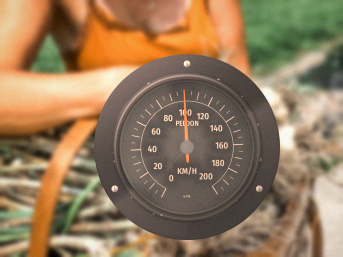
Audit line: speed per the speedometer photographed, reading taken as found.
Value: 100 km/h
